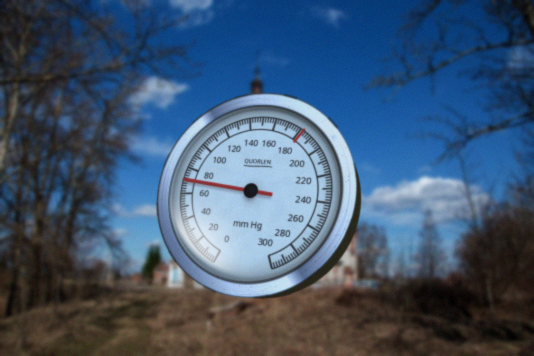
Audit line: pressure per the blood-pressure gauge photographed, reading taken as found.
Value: 70 mmHg
